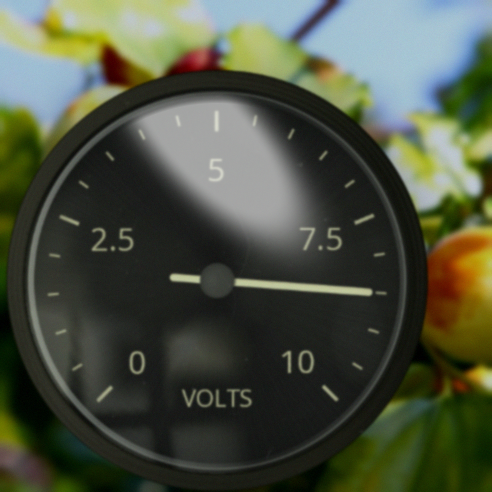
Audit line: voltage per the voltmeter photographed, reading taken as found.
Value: 8.5 V
